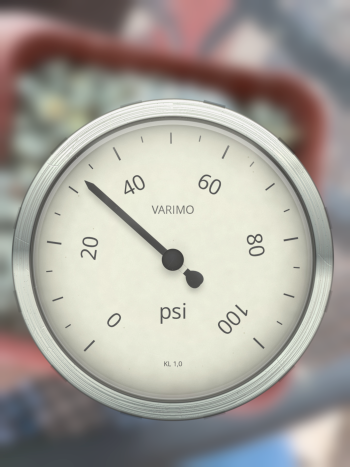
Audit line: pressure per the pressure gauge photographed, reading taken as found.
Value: 32.5 psi
